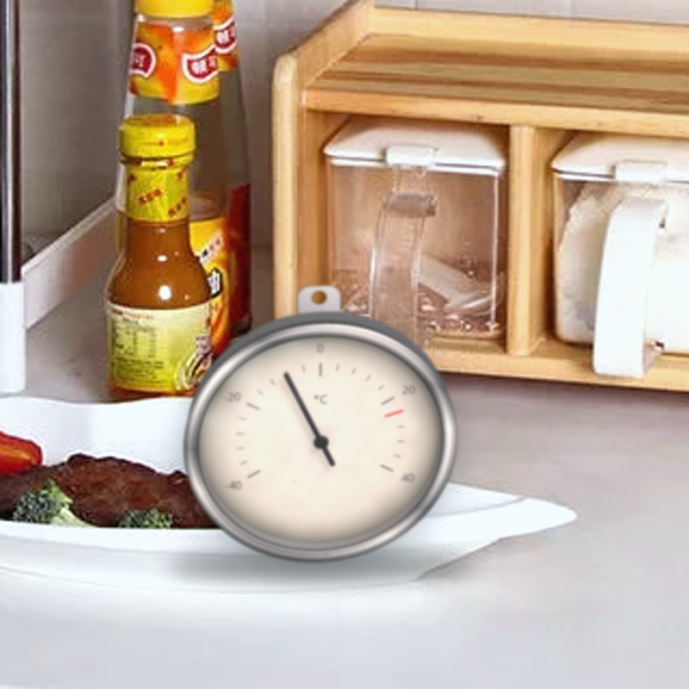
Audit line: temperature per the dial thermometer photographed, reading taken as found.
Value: -8 °C
